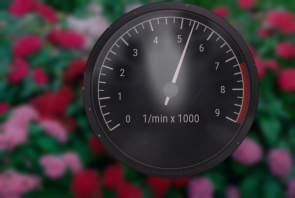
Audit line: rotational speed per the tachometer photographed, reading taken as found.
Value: 5375 rpm
